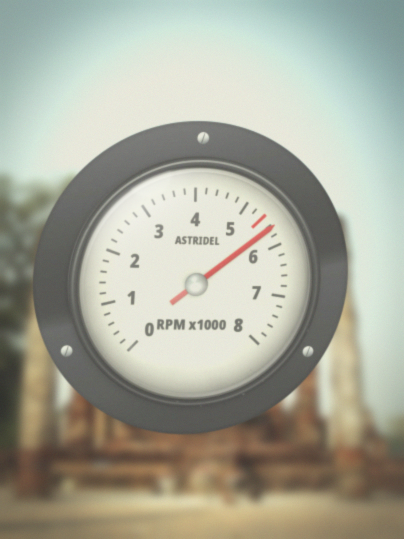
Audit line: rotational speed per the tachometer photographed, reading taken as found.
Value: 5600 rpm
